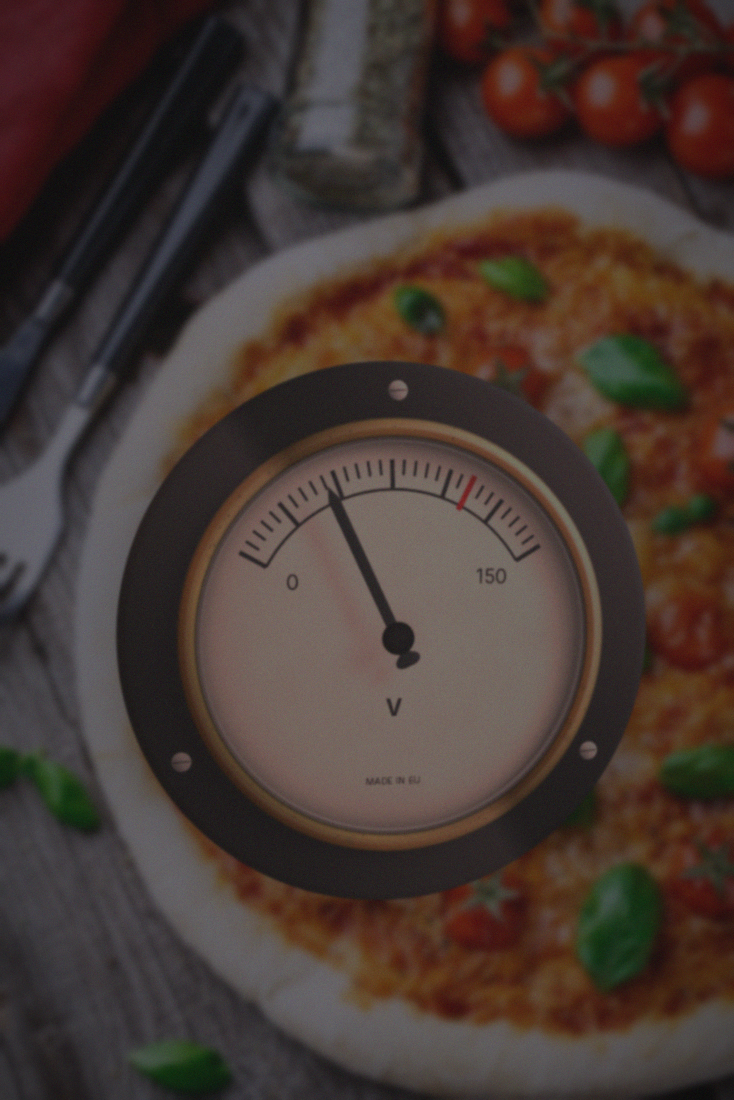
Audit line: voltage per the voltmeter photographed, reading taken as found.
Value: 45 V
